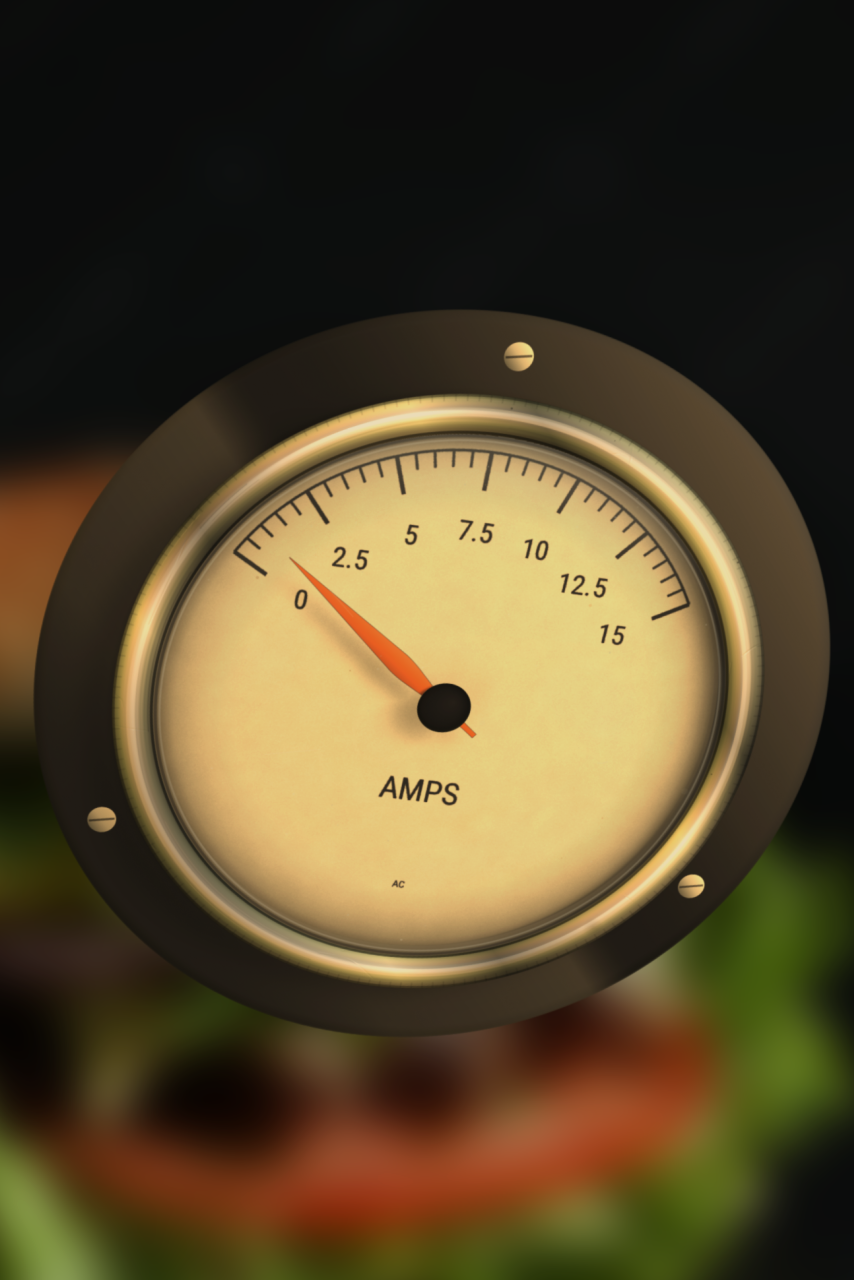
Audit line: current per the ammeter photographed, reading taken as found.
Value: 1 A
